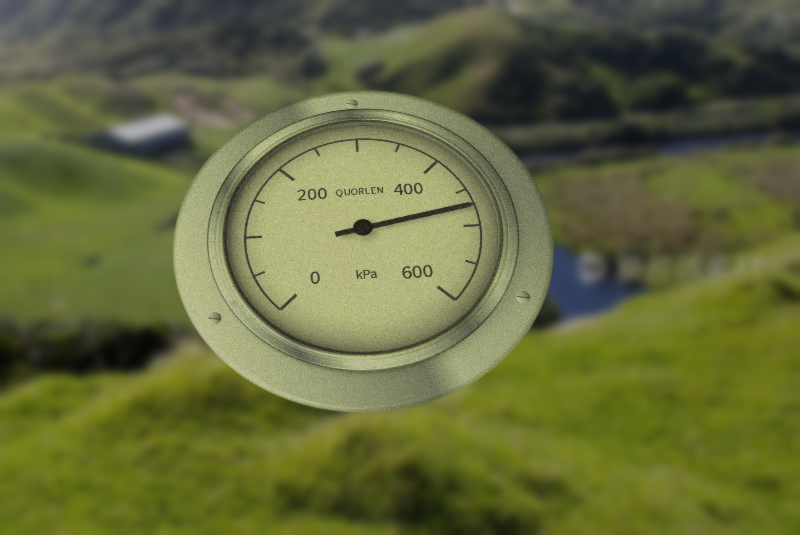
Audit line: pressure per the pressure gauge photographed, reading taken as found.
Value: 475 kPa
